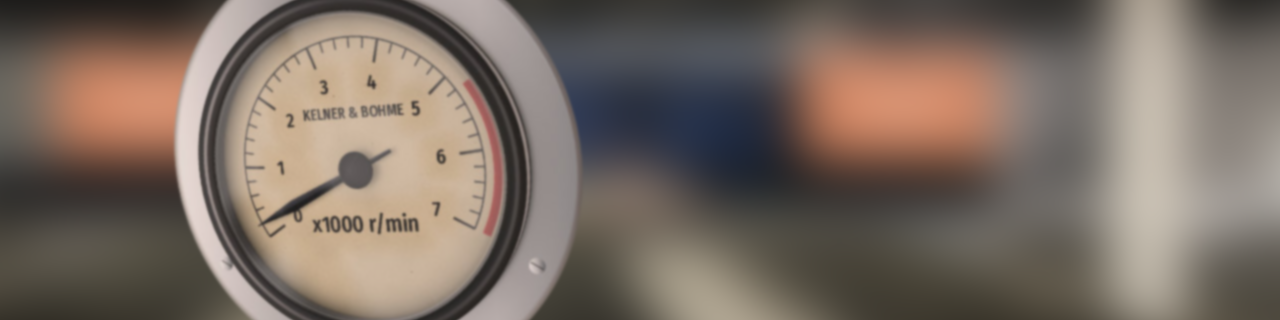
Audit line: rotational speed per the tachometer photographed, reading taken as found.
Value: 200 rpm
